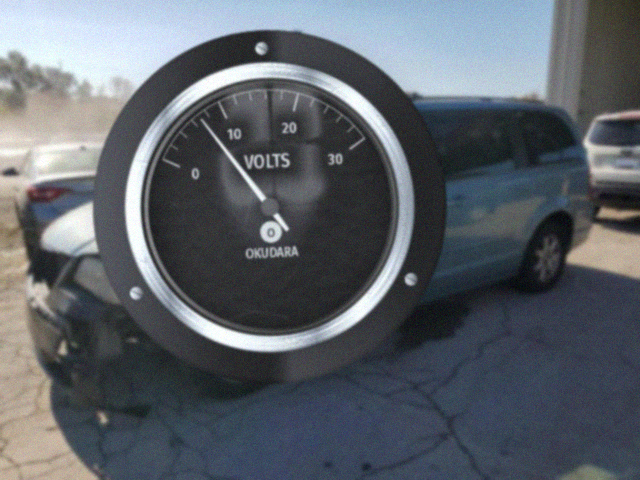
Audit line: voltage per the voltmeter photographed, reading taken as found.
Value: 7 V
